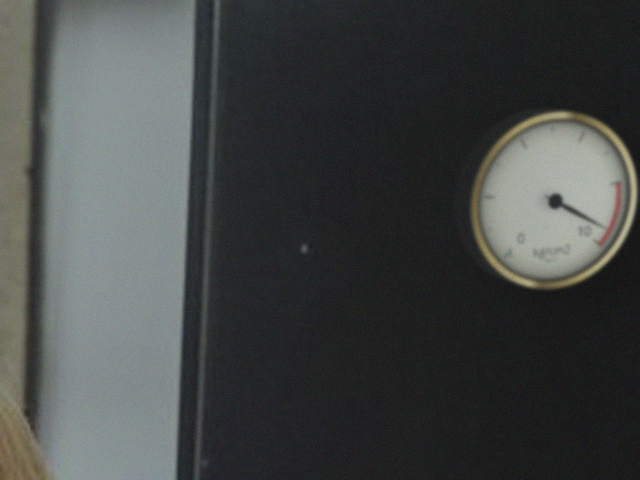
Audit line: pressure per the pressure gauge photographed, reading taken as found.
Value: 9.5 kg/cm²
